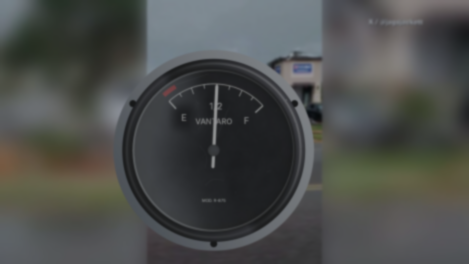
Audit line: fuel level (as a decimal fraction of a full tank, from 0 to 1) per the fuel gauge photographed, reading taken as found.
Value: 0.5
